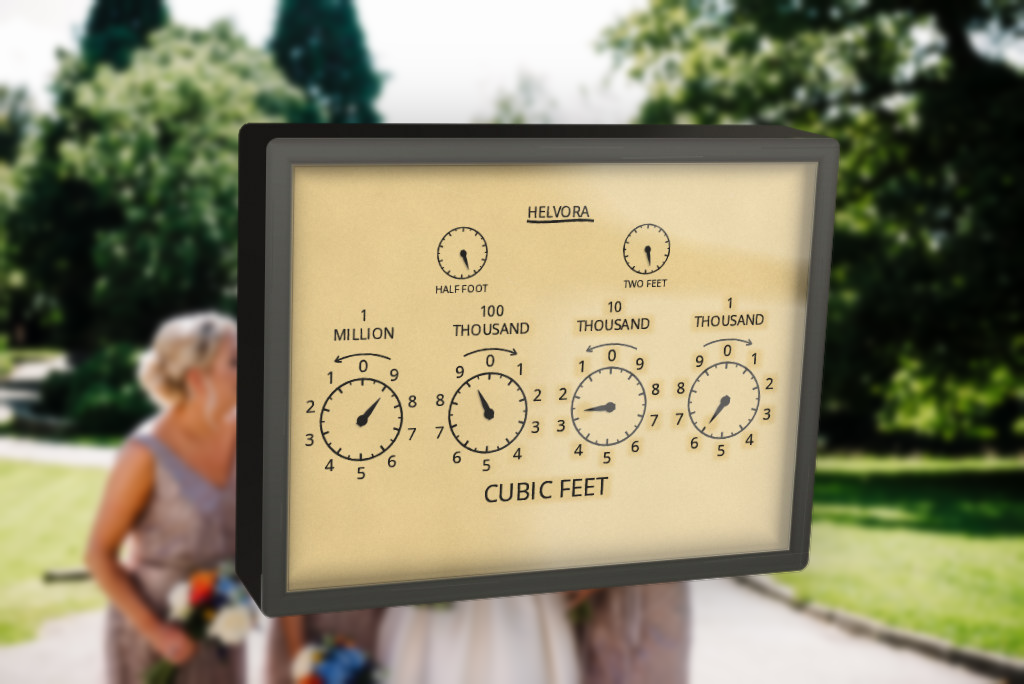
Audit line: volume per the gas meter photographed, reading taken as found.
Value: 892600 ft³
